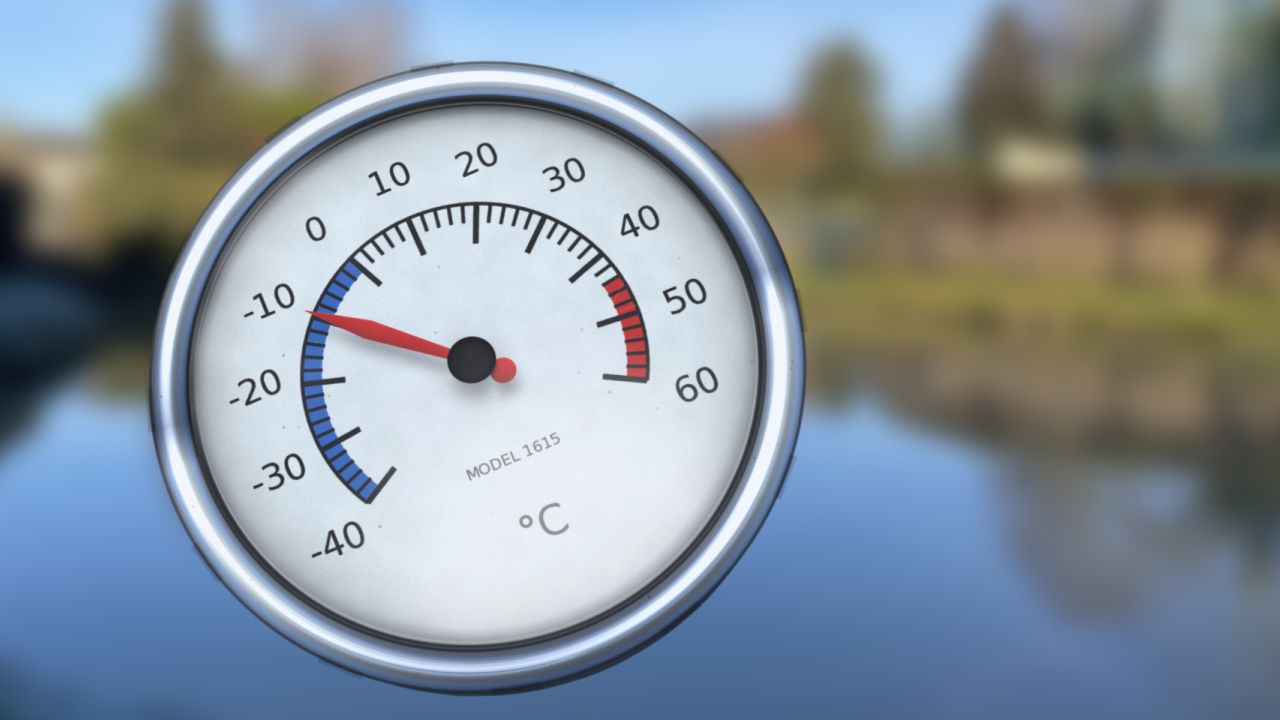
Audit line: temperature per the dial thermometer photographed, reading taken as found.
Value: -10 °C
